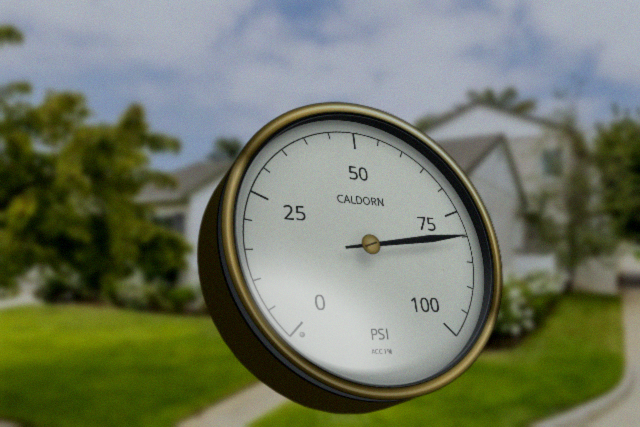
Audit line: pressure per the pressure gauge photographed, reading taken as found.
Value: 80 psi
